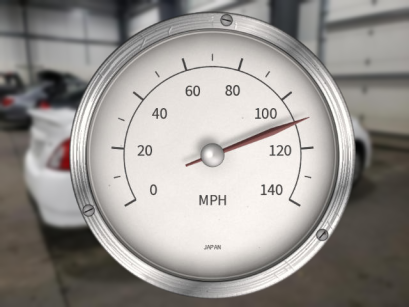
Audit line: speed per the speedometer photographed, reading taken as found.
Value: 110 mph
